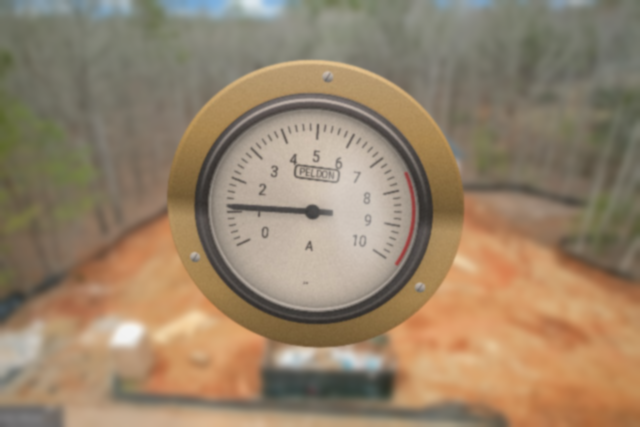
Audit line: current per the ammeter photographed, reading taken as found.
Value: 1.2 A
